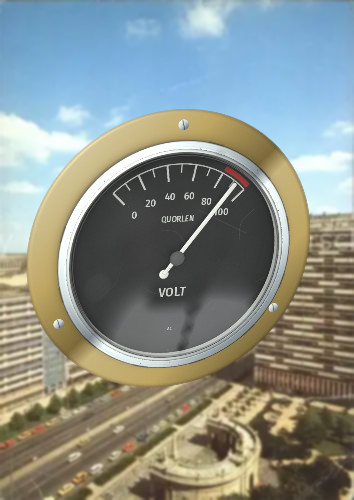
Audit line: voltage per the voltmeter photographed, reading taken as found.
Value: 90 V
